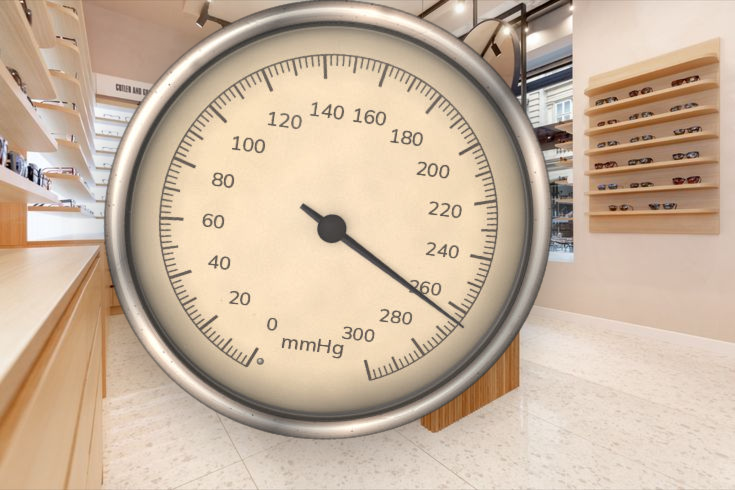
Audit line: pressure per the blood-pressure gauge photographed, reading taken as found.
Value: 264 mmHg
